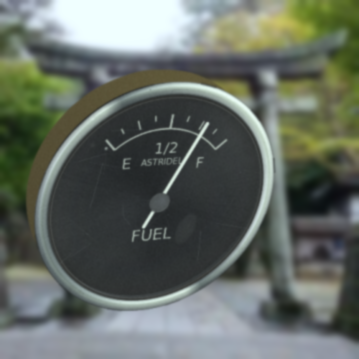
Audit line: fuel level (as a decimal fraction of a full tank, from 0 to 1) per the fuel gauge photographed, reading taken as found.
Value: 0.75
